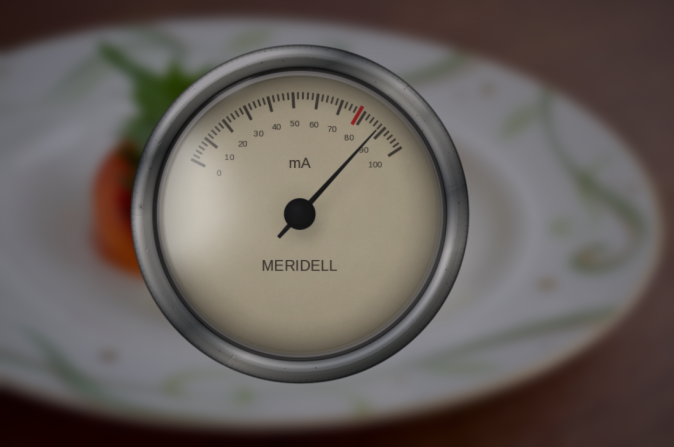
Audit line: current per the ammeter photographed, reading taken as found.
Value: 88 mA
